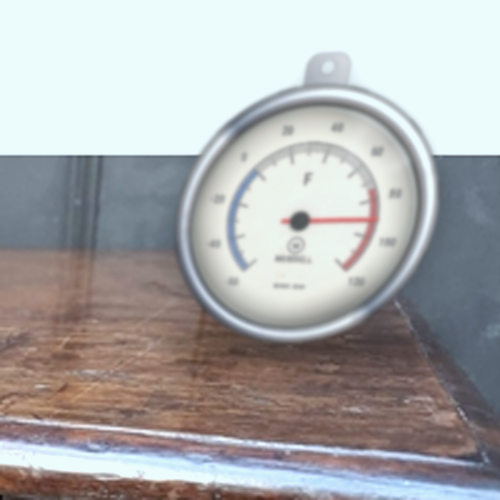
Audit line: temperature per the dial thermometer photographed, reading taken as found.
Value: 90 °F
